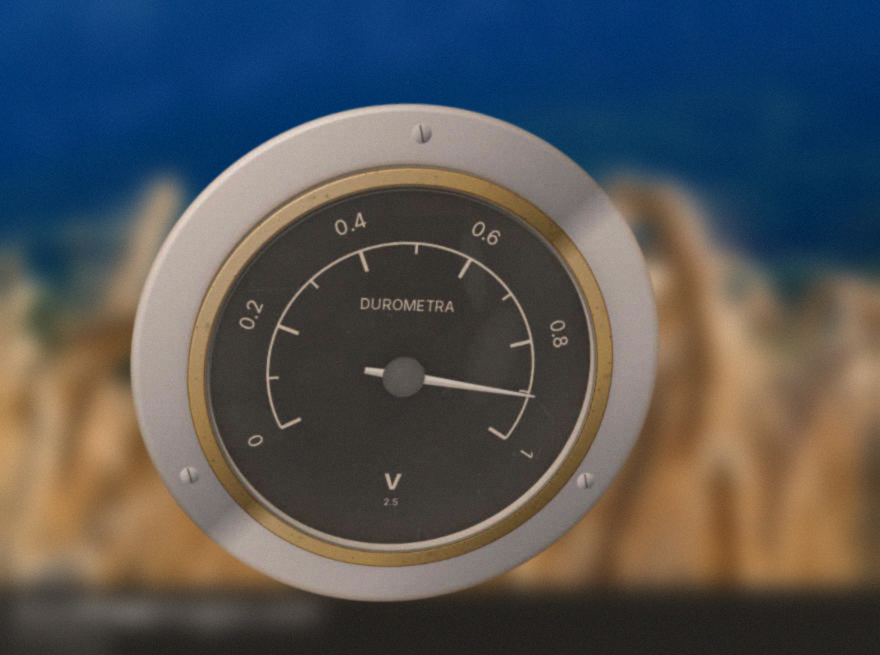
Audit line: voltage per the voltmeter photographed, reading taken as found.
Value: 0.9 V
